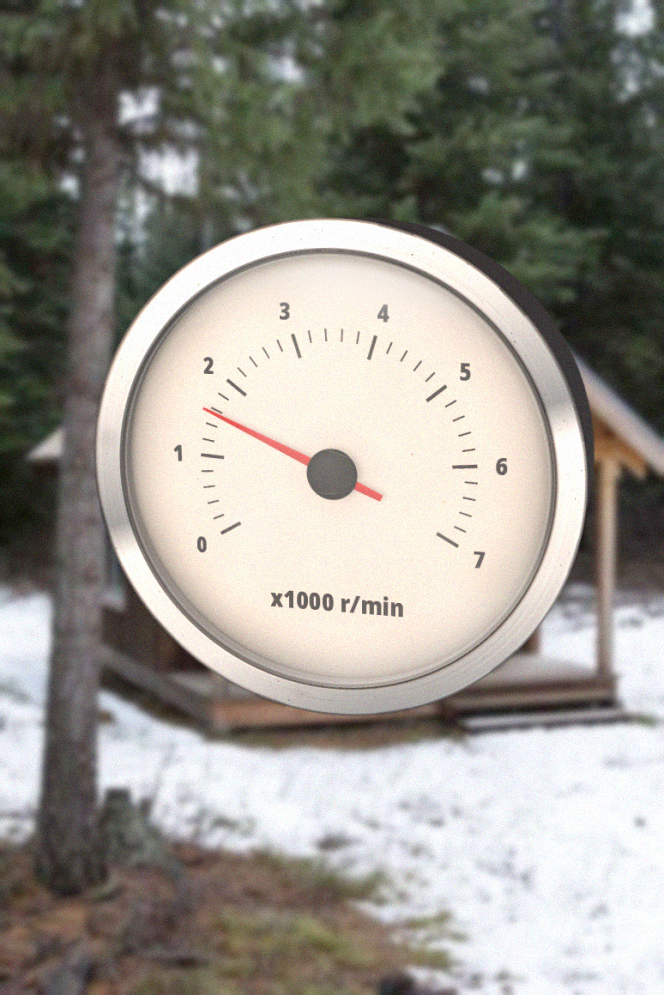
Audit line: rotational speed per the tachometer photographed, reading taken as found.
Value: 1600 rpm
